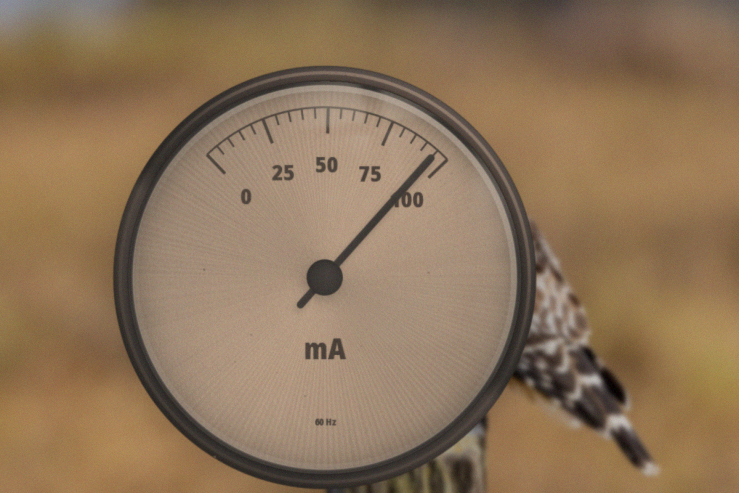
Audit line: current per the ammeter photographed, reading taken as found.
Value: 95 mA
